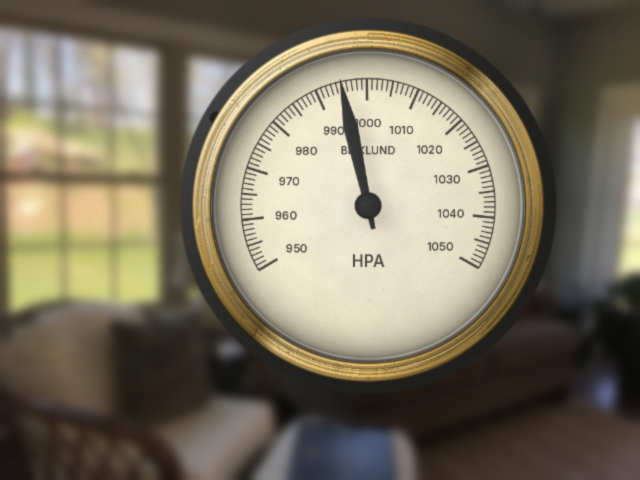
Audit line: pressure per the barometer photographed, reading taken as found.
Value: 995 hPa
